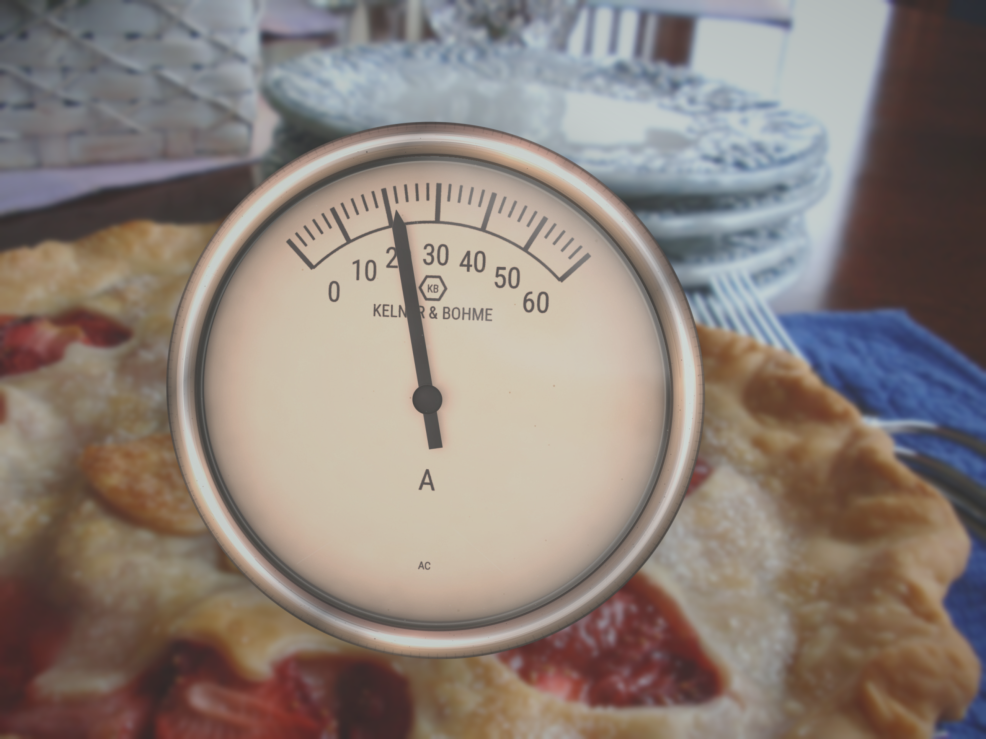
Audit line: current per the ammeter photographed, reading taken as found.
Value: 22 A
